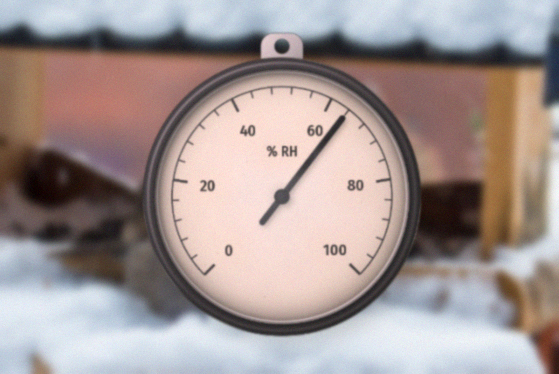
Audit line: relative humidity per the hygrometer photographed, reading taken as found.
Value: 64 %
